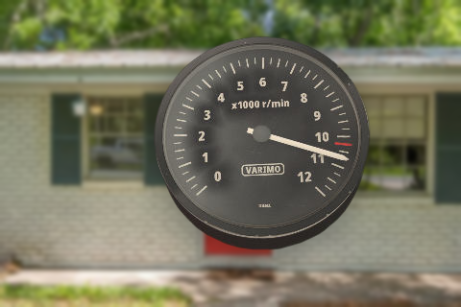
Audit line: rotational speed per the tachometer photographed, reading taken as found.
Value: 10750 rpm
